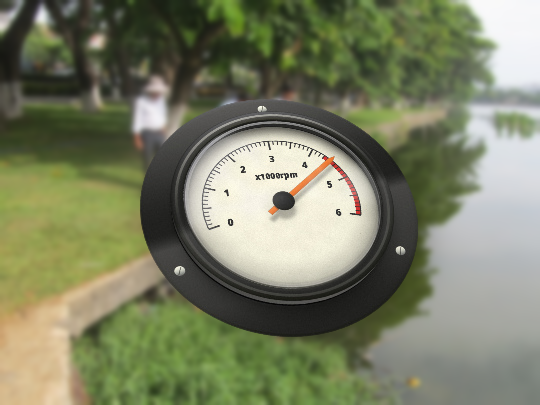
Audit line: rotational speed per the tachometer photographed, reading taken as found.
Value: 4500 rpm
